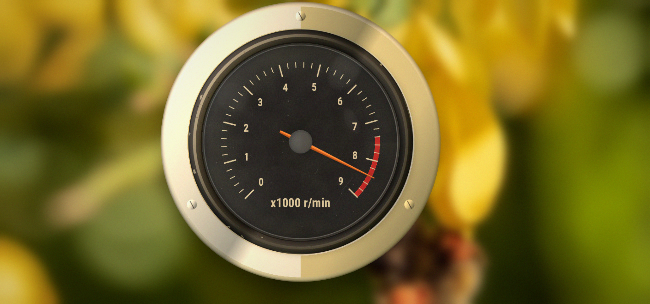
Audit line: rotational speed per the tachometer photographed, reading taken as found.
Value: 8400 rpm
